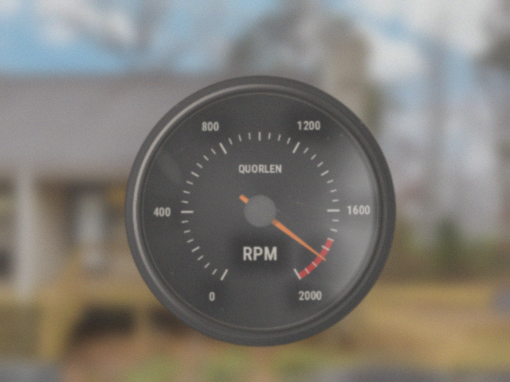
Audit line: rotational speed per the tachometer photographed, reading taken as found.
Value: 1850 rpm
